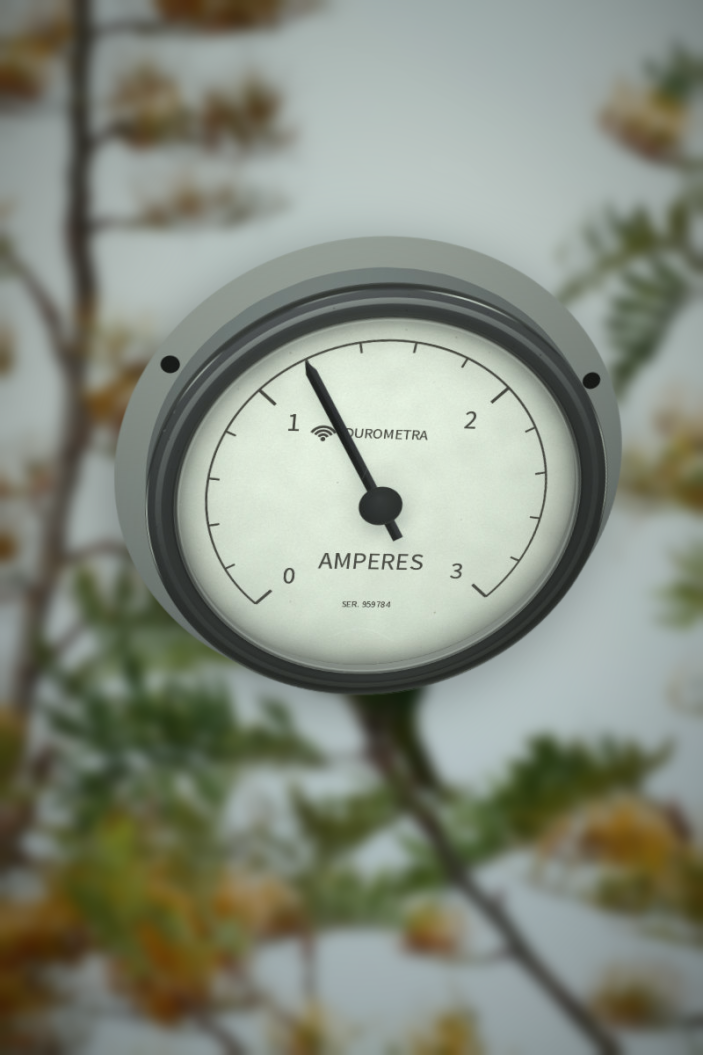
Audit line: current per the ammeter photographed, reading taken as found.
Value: 1.2 A
